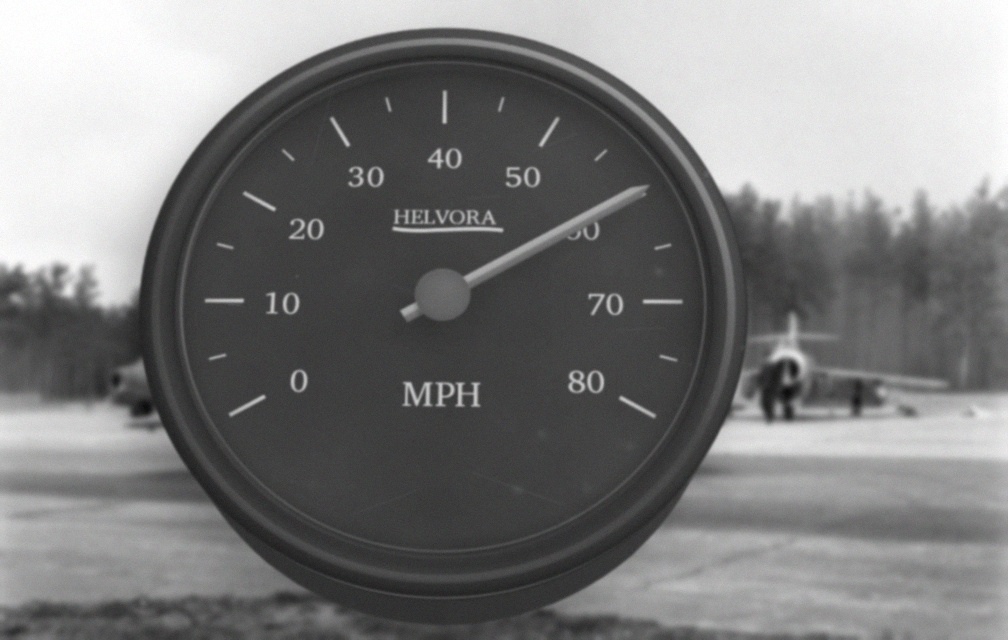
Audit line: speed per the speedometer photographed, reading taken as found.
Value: 60 mph
